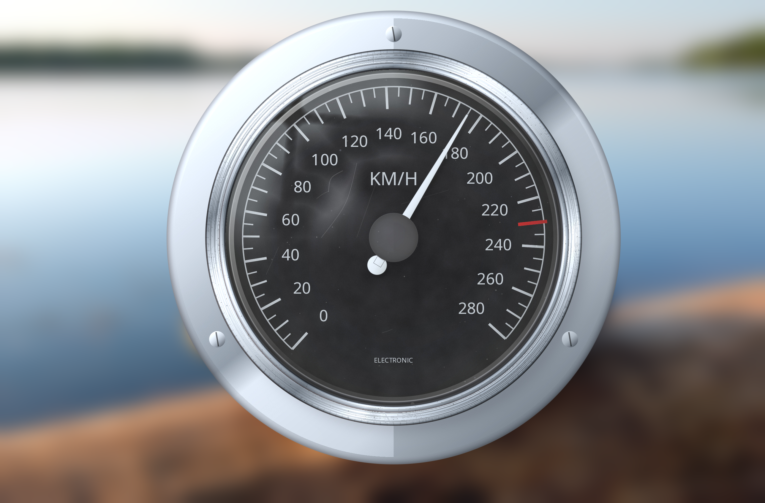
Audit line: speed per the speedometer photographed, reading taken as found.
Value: 175 km/h
